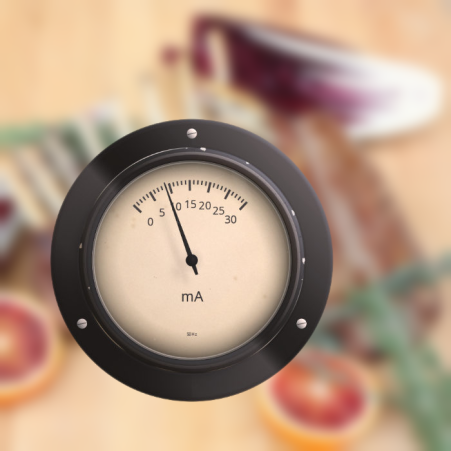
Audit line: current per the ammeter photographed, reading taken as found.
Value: 9 mA
